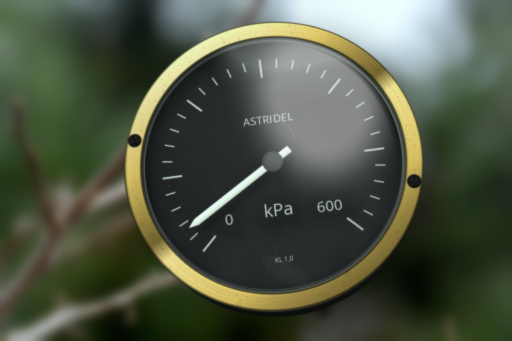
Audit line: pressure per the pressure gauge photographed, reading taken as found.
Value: 30 kPa
